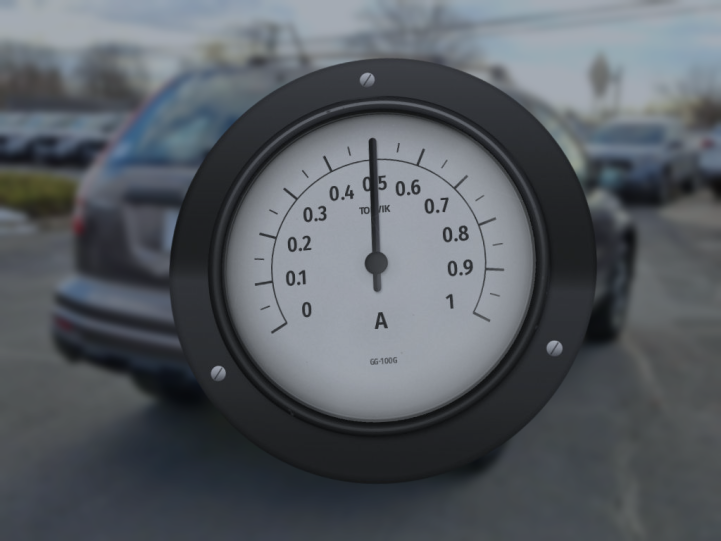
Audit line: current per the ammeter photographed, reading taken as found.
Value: 0.5 A
